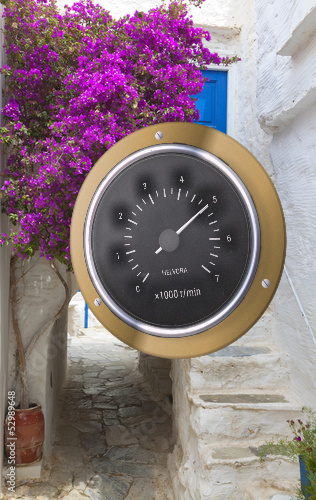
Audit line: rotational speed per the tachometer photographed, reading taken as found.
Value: 5000 rpm
